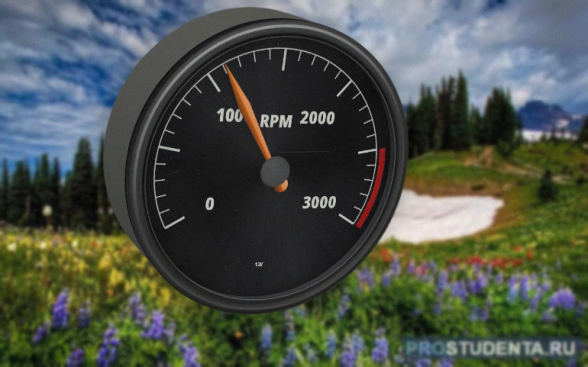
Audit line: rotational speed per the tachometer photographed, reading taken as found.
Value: 1100 rpm
